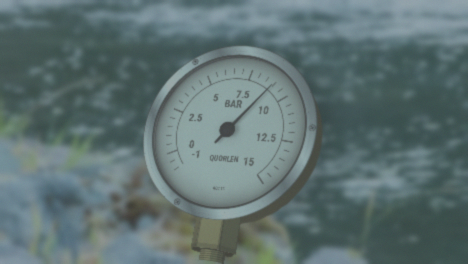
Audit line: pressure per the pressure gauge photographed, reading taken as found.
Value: 9 bar
